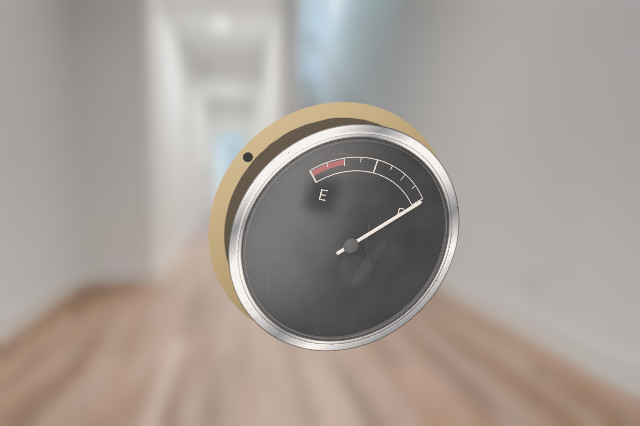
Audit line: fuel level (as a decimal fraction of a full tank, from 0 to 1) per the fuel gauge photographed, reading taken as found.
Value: 1
